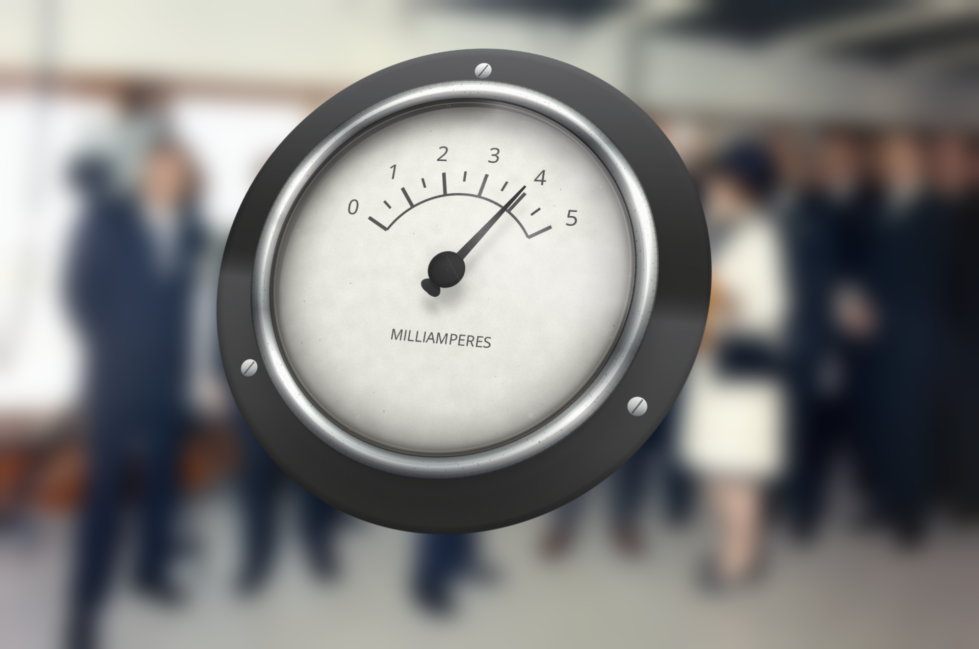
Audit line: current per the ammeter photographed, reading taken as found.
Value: 4 mA
